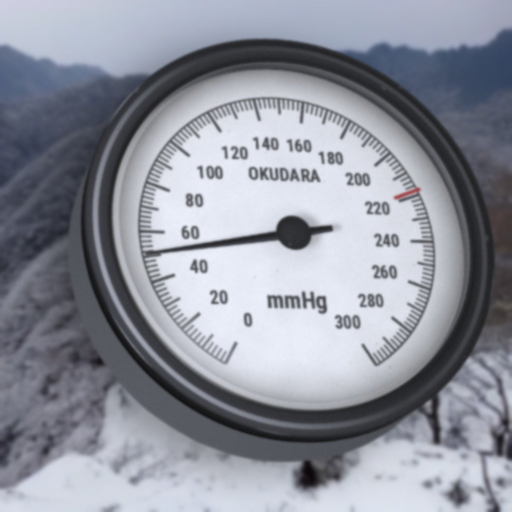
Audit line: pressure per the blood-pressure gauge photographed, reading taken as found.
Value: 50 mmHg
